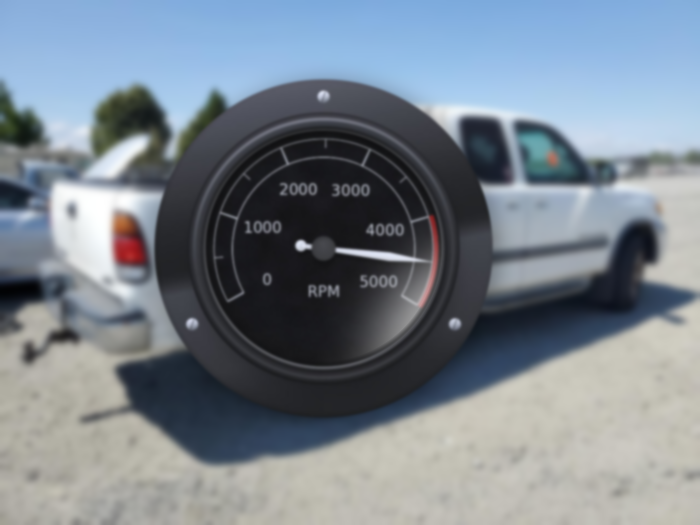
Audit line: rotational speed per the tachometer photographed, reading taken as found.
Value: 4500 rpm
